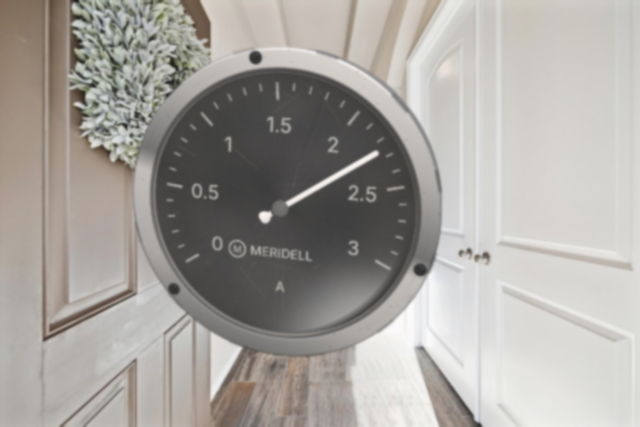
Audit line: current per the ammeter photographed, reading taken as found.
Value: 2.25 A
